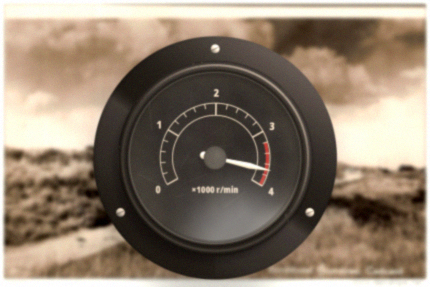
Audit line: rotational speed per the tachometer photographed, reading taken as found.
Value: 3700 rpm
